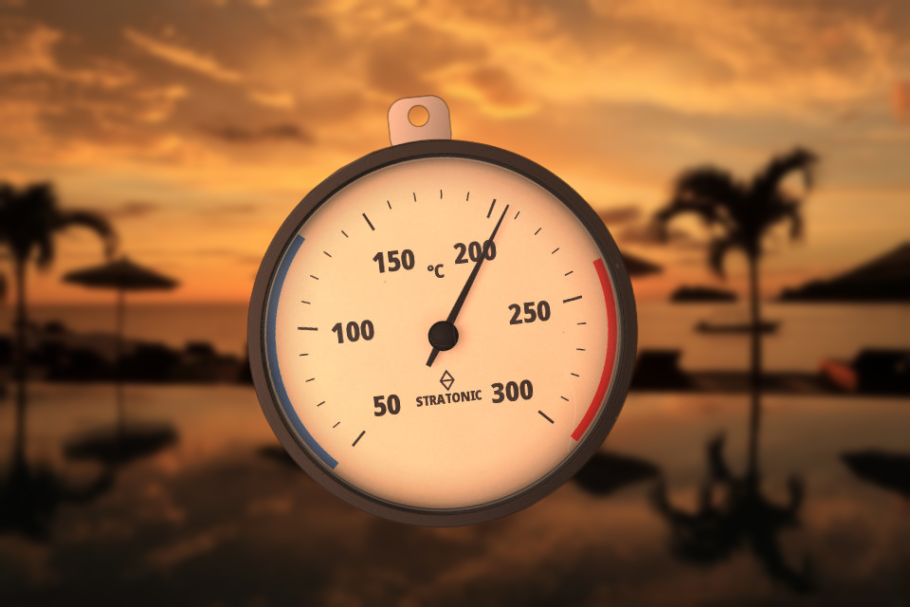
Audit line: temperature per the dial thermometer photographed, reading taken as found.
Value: 205 °C
